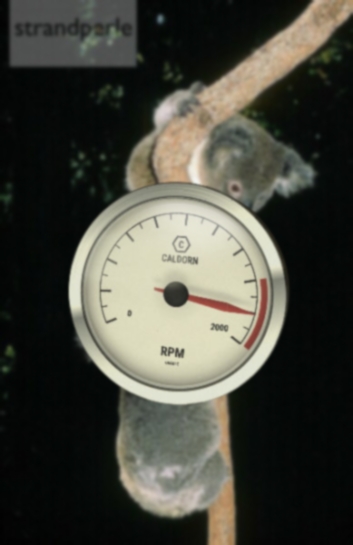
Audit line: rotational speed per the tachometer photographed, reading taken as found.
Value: 1800 rpm
